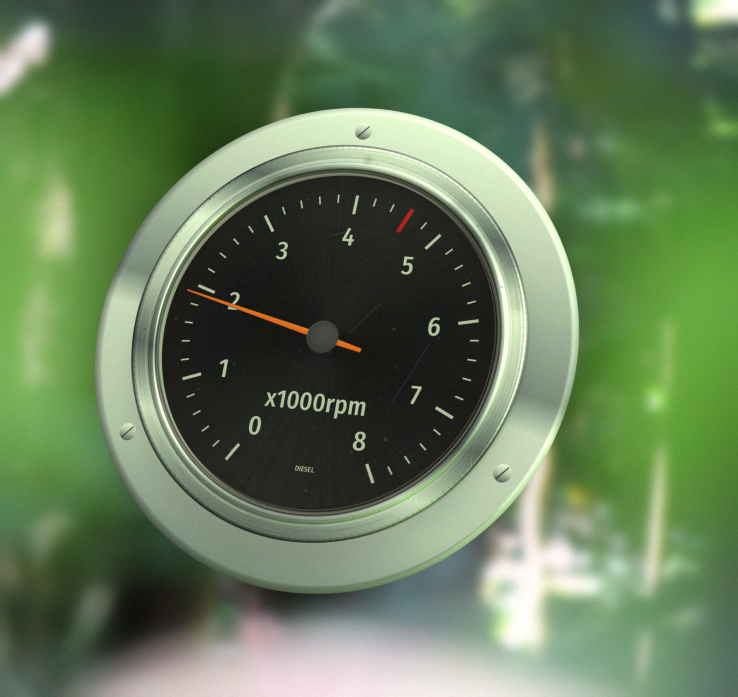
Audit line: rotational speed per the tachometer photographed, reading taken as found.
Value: 1900 rpm
